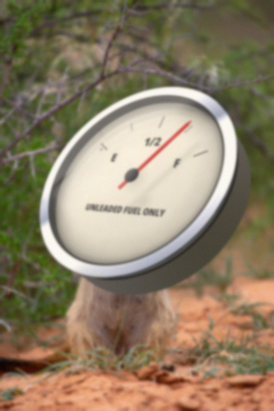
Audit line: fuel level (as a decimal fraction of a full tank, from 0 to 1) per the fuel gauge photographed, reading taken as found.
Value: 0.75
